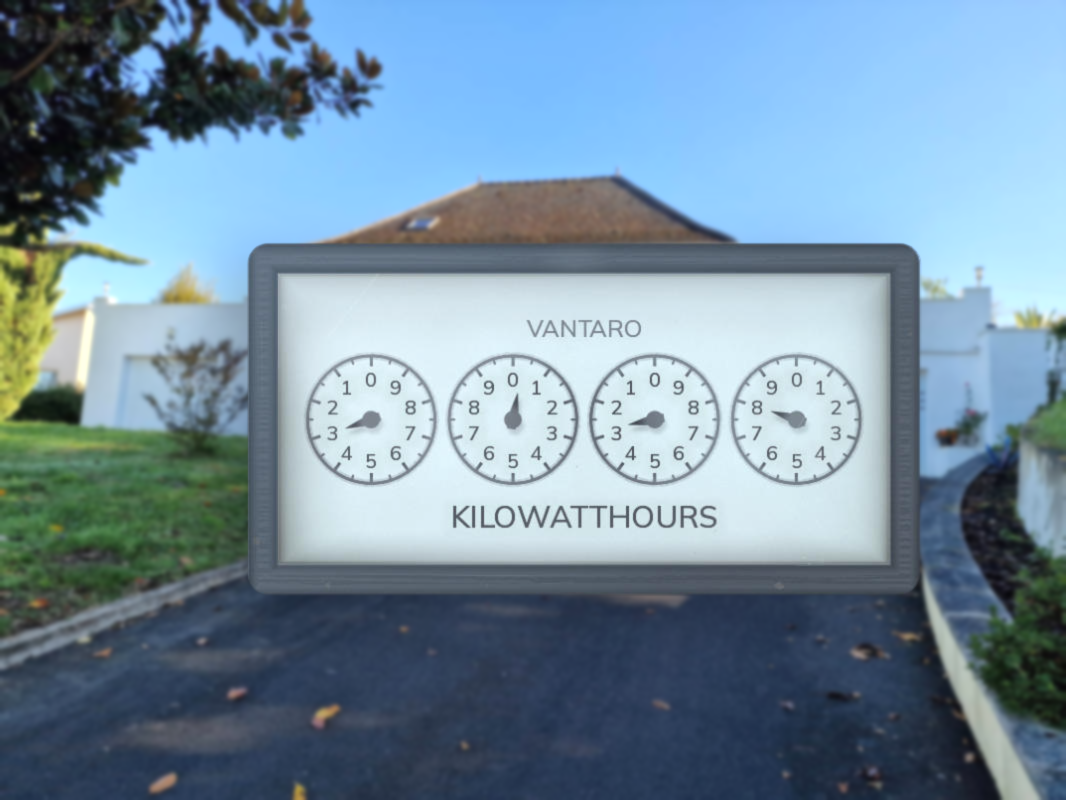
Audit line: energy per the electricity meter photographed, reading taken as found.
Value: 3028 kWh
